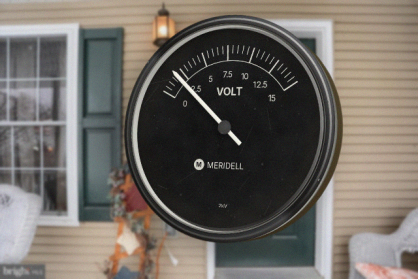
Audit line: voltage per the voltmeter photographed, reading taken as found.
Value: 2 V
